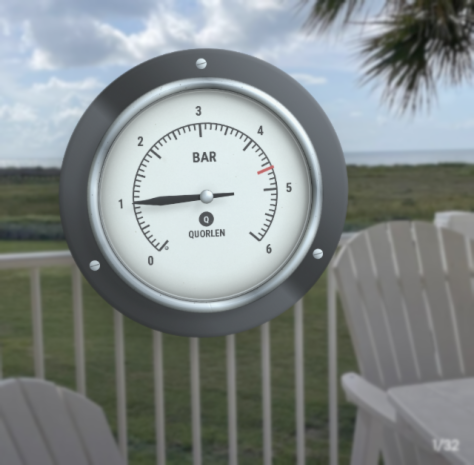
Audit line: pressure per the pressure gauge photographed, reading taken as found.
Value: 1 bar
